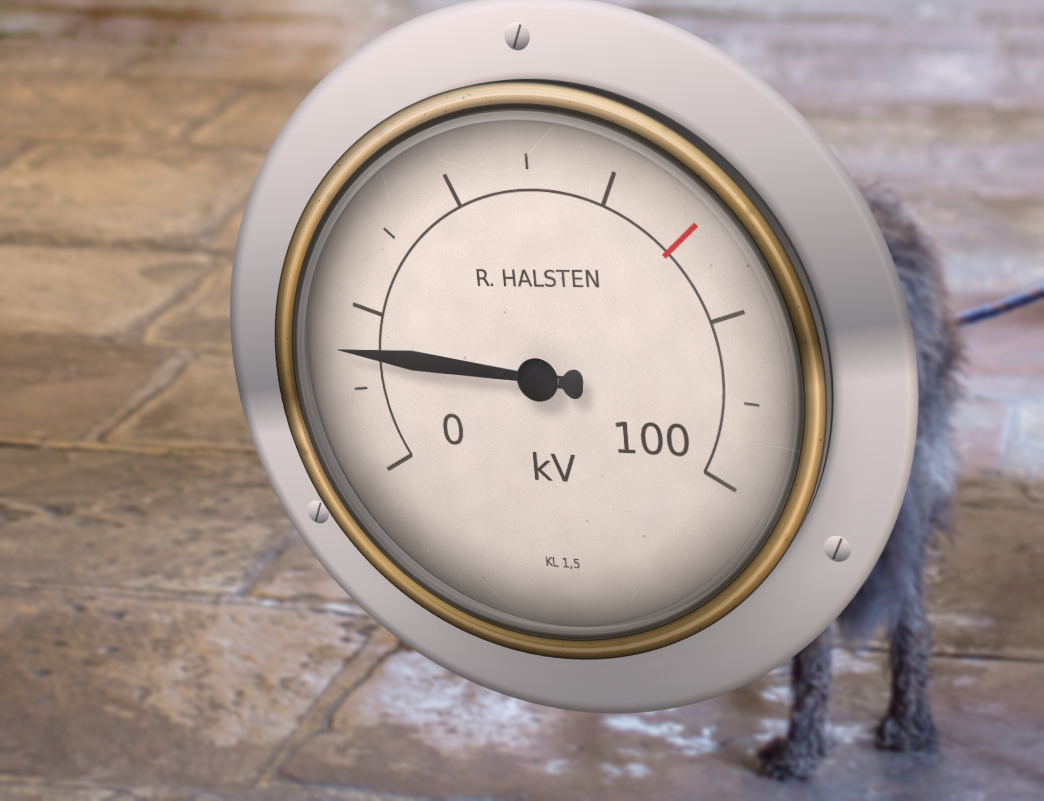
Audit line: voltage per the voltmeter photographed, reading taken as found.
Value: 15 kV
